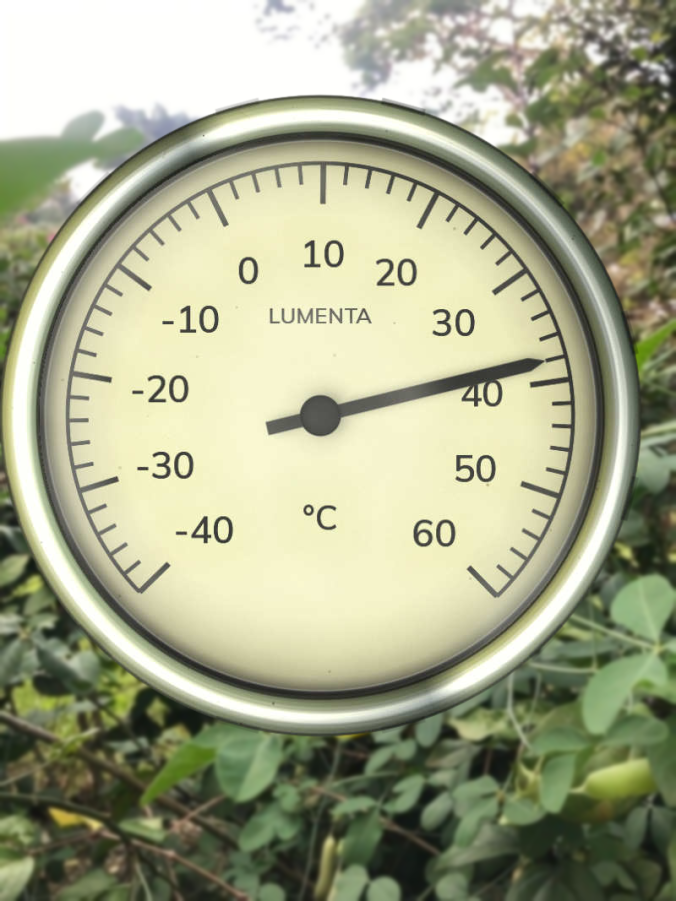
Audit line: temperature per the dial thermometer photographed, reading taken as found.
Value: 38 °C
